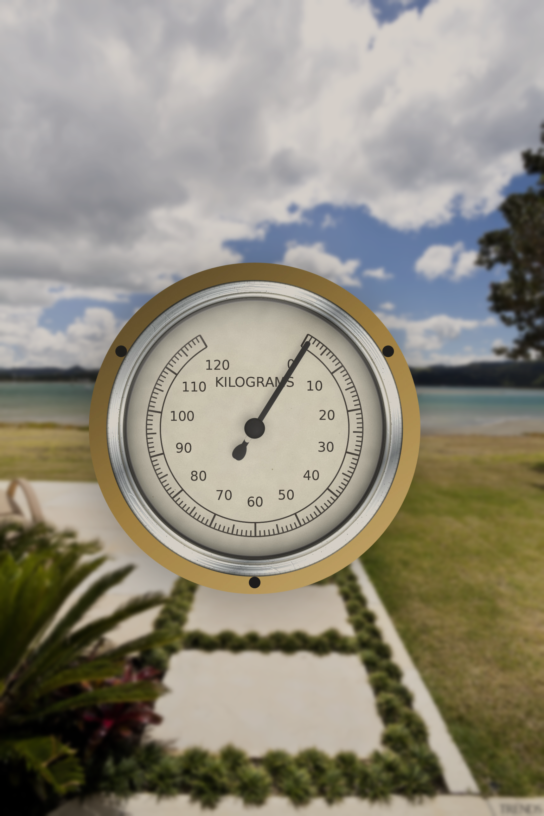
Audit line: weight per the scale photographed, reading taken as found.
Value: 1 kg
